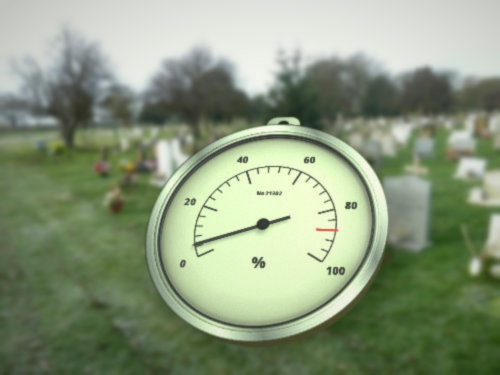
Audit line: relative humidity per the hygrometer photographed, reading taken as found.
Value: 4 %
